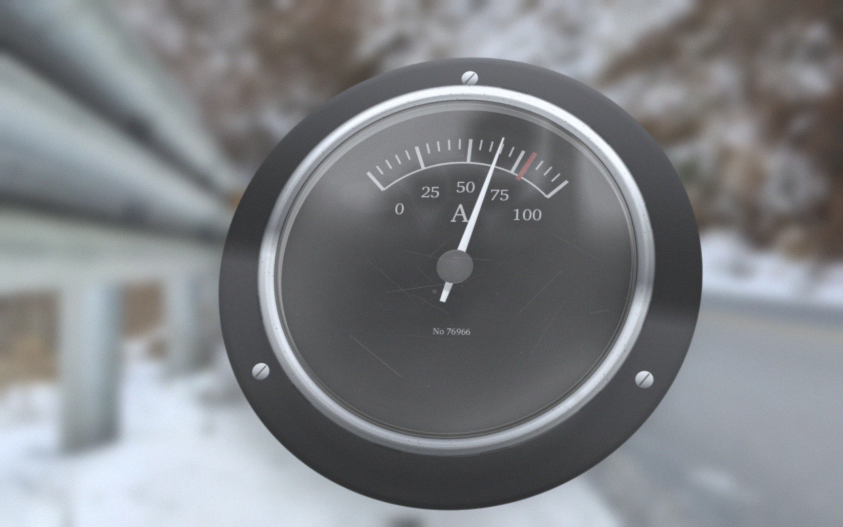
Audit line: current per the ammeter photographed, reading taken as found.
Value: 65 A
